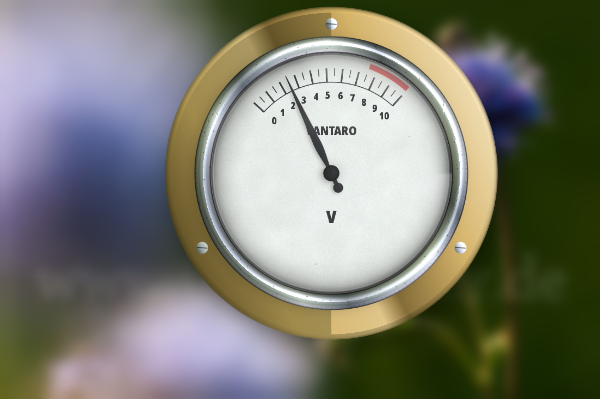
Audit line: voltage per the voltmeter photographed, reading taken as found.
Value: 2.5 V
